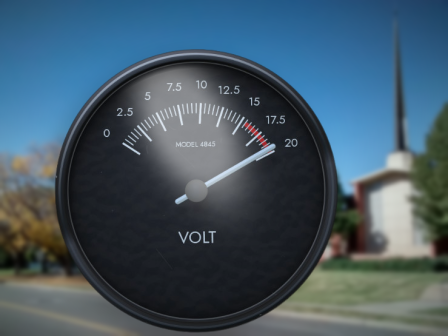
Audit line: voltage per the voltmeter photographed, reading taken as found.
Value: 19.5 V
